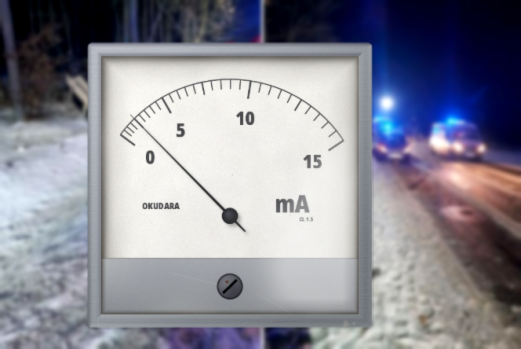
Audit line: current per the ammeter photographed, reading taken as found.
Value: 2.5 mA
